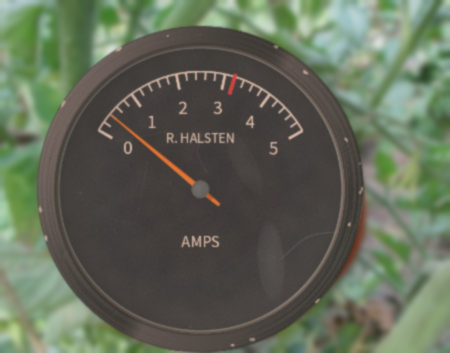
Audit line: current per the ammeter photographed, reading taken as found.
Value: 0.4 A
